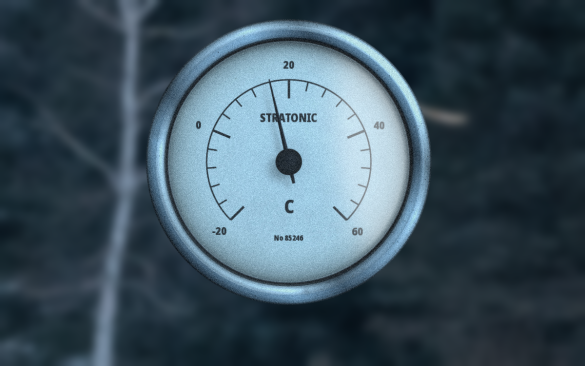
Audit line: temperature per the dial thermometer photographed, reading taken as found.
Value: 16 °C
